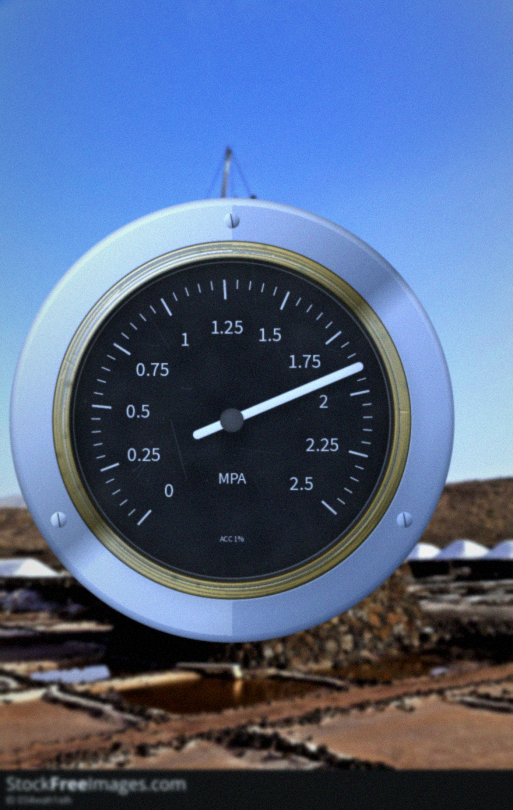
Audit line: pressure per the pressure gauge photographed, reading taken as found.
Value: 1.9 MPa
